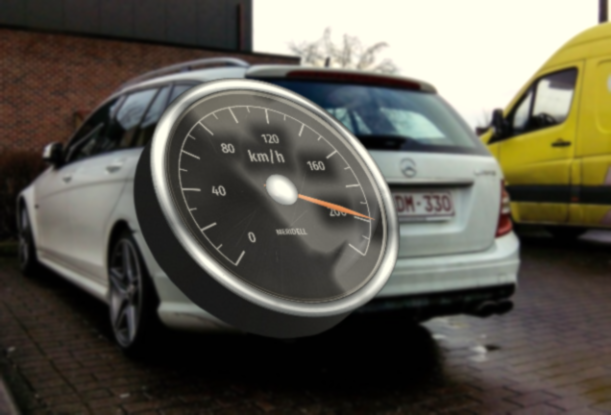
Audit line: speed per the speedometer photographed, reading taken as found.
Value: 200 km/h
